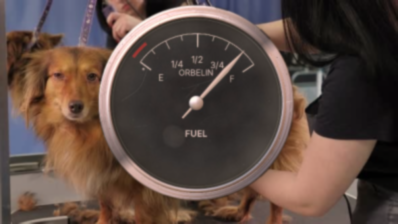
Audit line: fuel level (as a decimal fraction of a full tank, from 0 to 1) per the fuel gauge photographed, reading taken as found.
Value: 0.875
